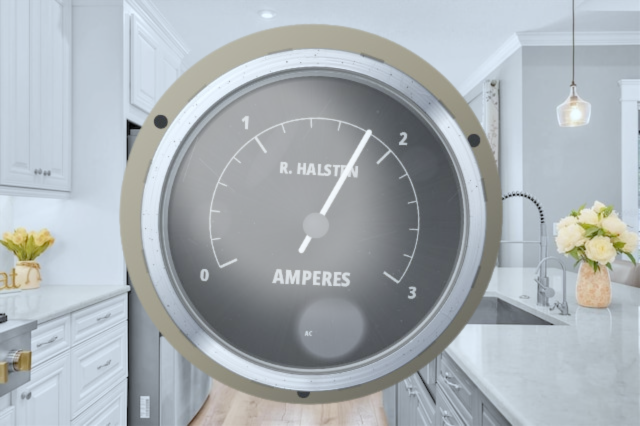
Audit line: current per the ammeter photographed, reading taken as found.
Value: 1.8 A
